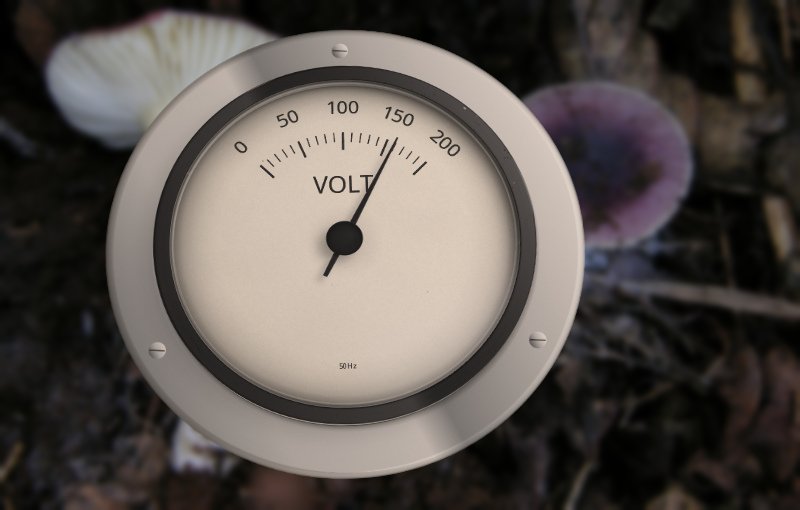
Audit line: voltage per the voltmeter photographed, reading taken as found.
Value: 160 V
